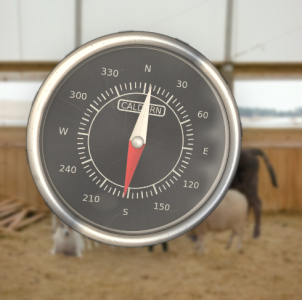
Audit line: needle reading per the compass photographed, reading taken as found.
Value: 185 °
